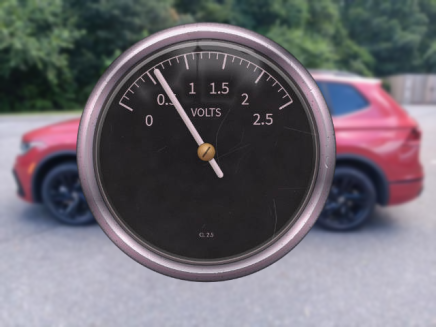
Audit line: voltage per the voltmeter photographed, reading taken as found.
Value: 0.6 V
